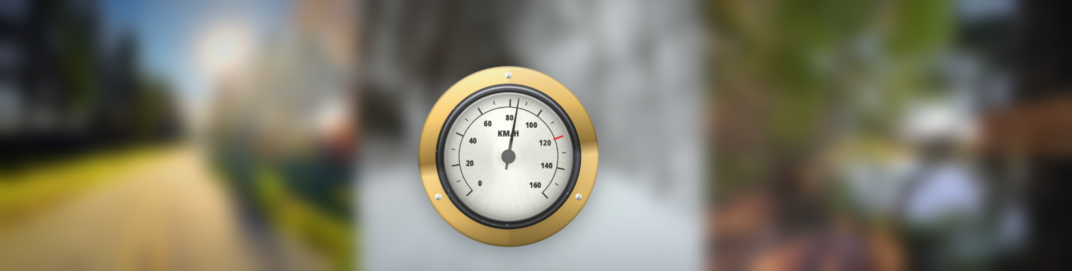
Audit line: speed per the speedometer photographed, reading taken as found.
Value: 85 km/h
